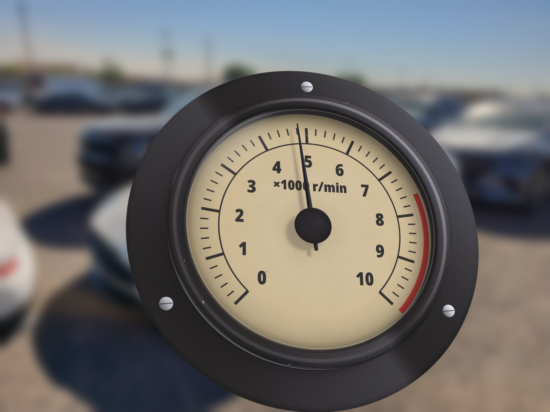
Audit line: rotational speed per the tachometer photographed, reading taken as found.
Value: 4800 rpm
